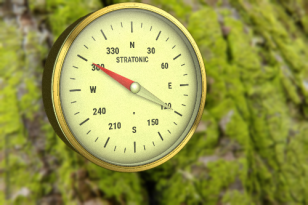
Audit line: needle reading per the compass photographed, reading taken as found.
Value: 300 °
